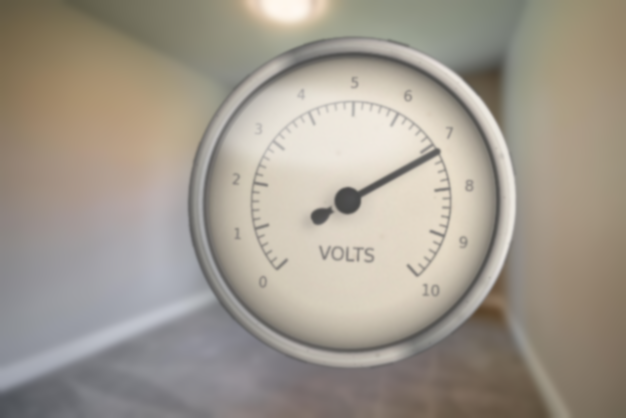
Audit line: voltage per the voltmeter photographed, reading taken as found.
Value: 7.2 V
